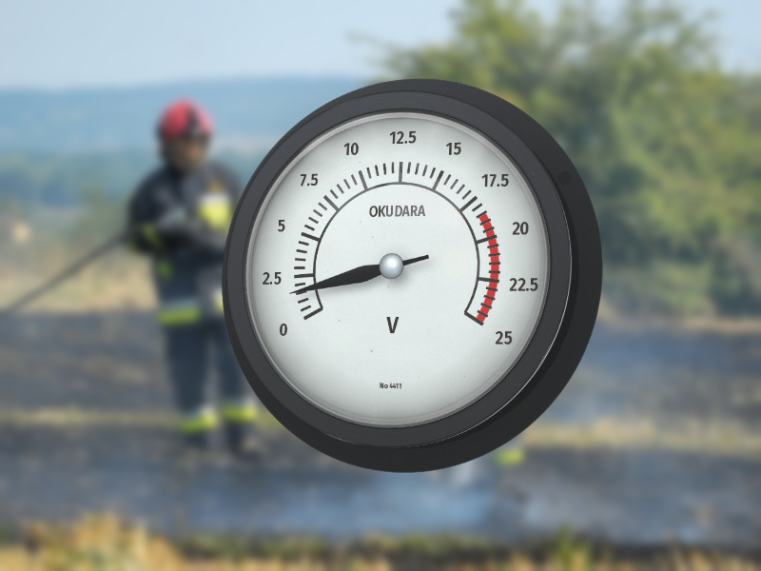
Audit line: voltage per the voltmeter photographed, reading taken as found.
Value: 1.5 V
